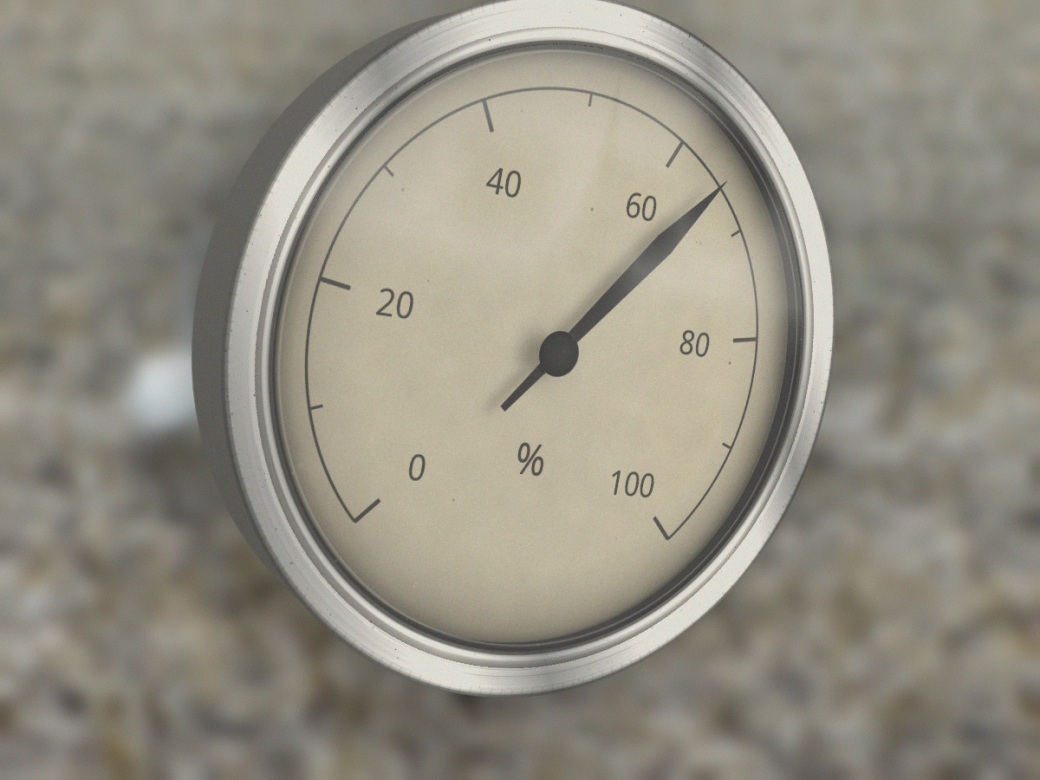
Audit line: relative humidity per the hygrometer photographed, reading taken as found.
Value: 65 %
